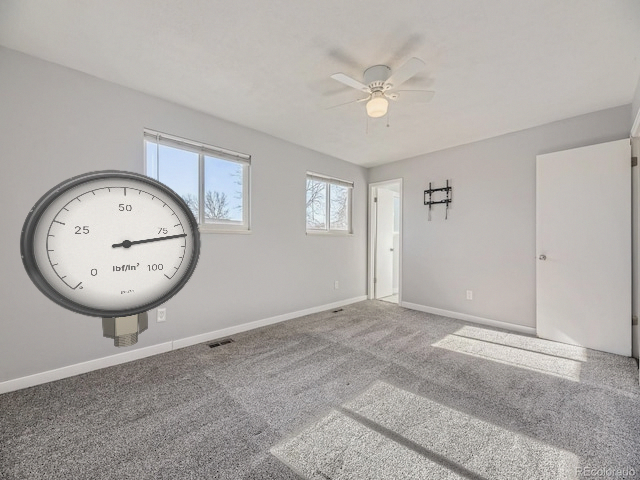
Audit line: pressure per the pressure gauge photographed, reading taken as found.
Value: 80 psi
